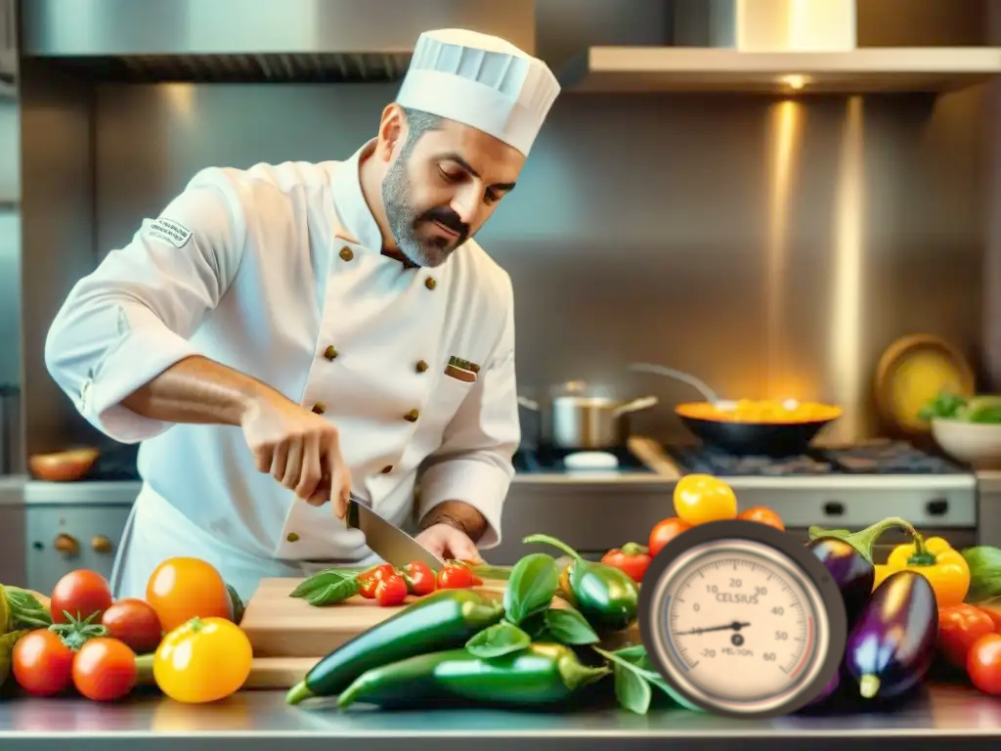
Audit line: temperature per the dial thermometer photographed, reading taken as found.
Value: -10 °C
